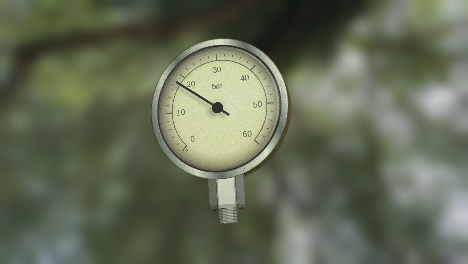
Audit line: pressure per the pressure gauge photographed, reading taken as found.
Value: 18 bar
